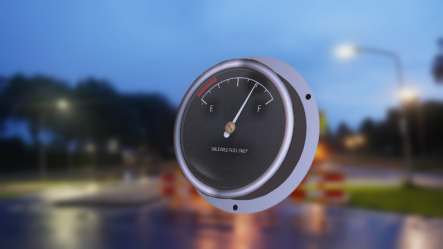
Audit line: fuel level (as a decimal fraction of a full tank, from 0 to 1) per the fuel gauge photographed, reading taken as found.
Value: 0.75
